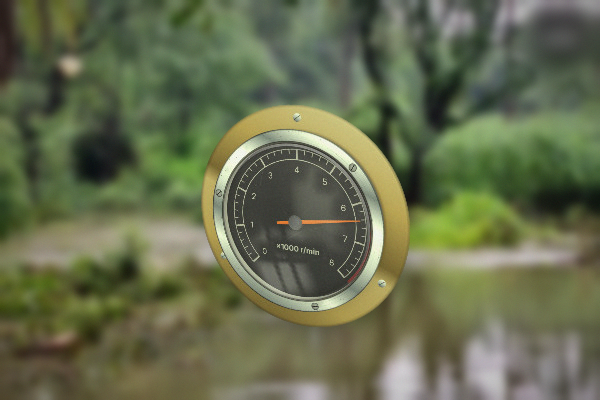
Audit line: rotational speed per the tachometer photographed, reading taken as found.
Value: 6400 rpm
